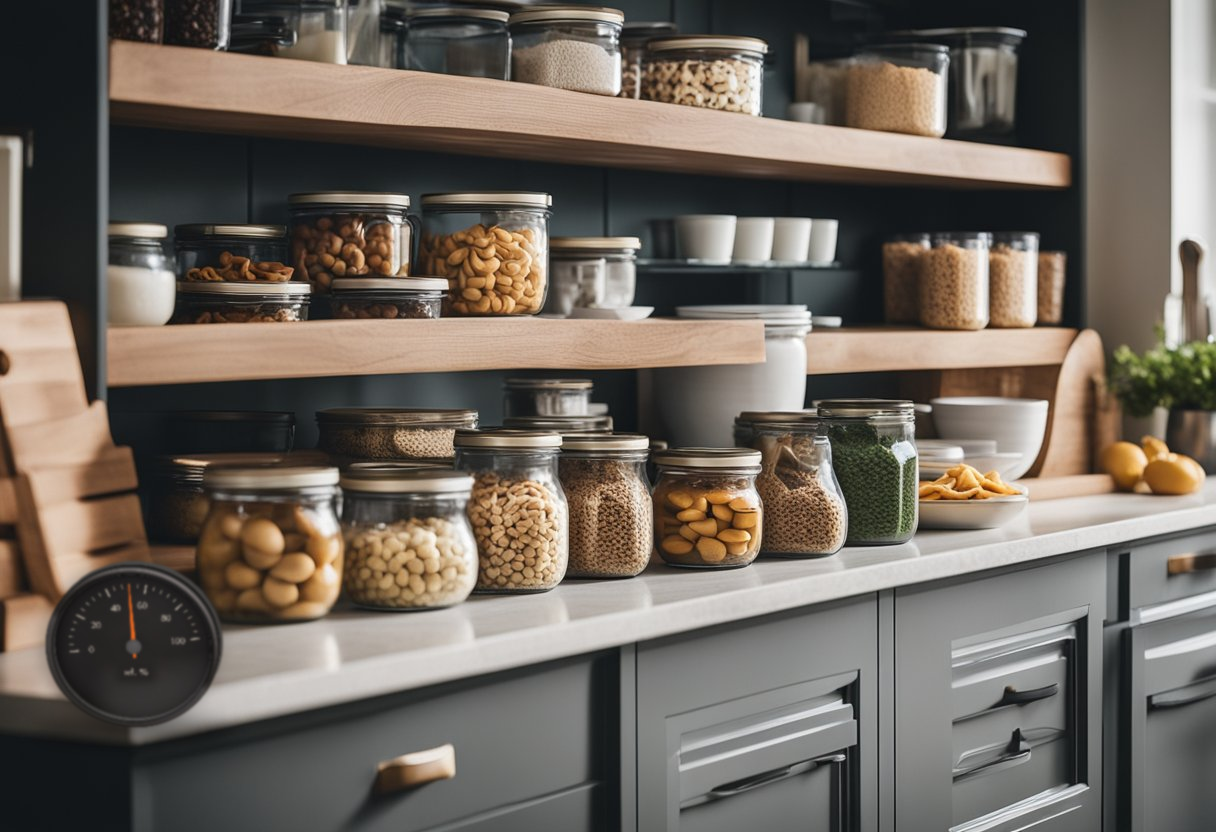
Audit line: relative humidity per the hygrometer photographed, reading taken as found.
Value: 52 %
